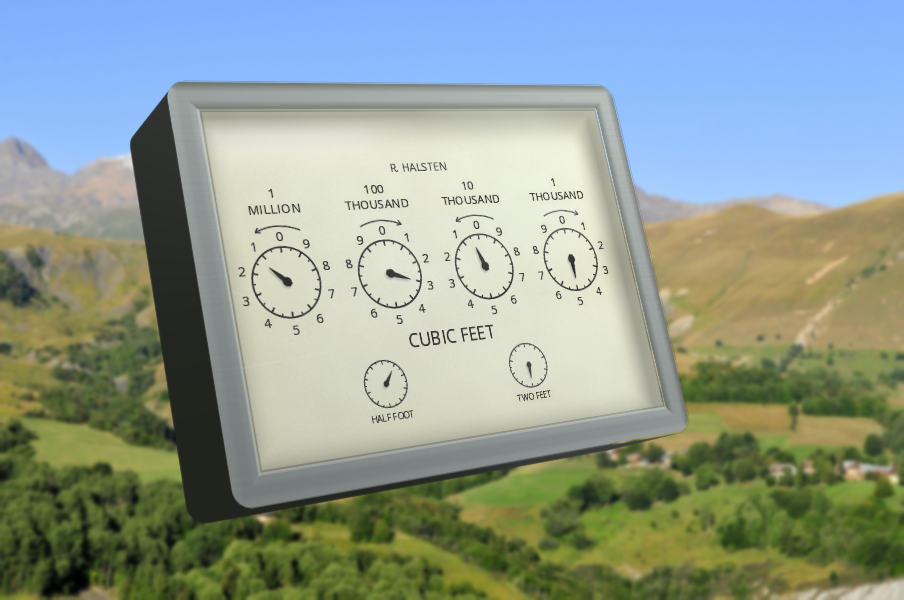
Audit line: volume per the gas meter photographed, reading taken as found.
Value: 130500 ft³
